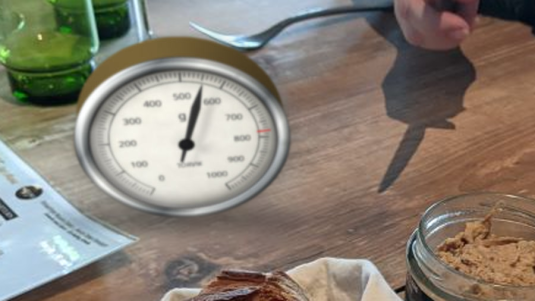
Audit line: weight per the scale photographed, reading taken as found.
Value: 550 g
